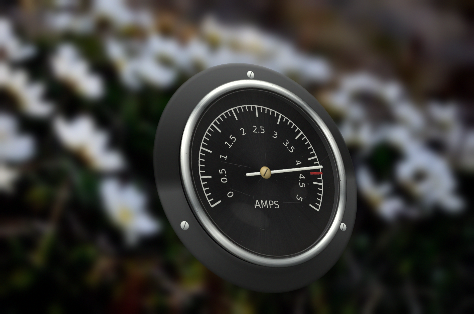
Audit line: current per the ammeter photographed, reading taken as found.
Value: 4.2 A
